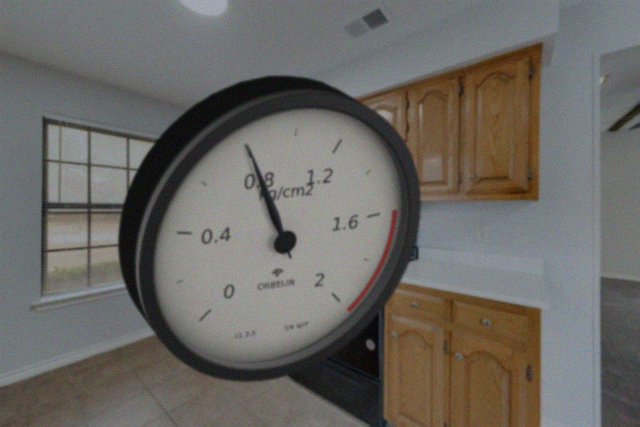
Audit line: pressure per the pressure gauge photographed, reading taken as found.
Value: 0.8 kg/cm²
